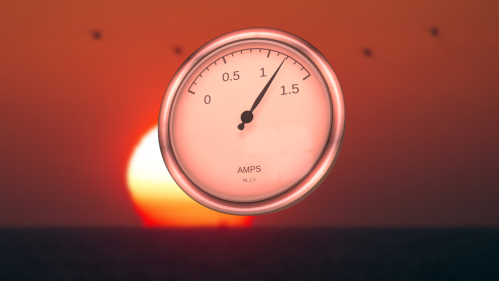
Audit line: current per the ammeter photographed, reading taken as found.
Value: 1.2 A
